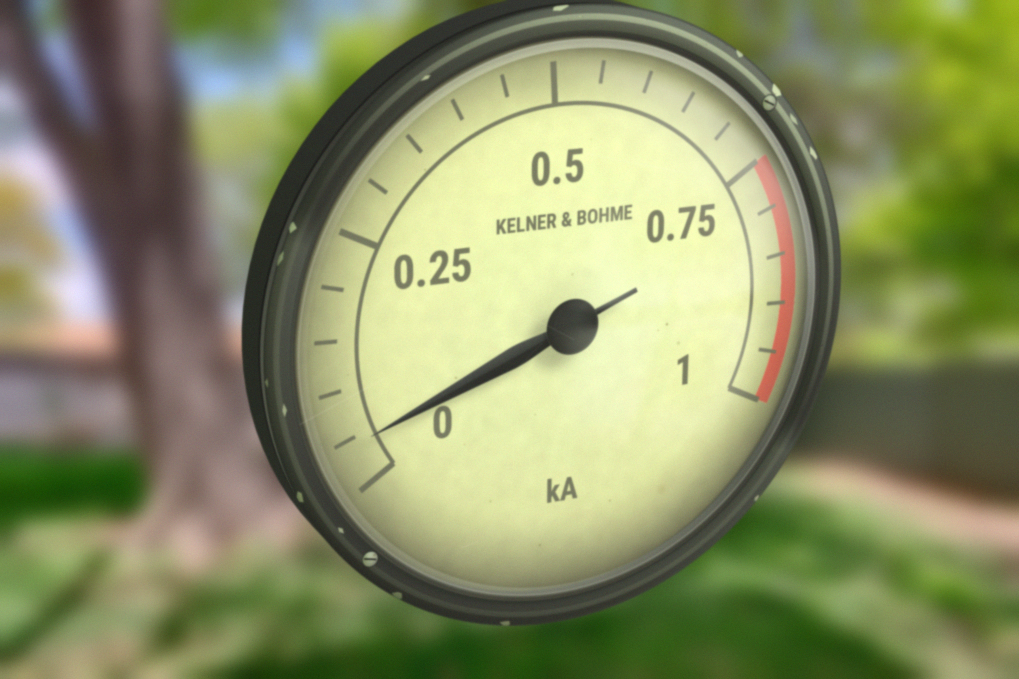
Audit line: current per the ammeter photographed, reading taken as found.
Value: 0.05 kA
